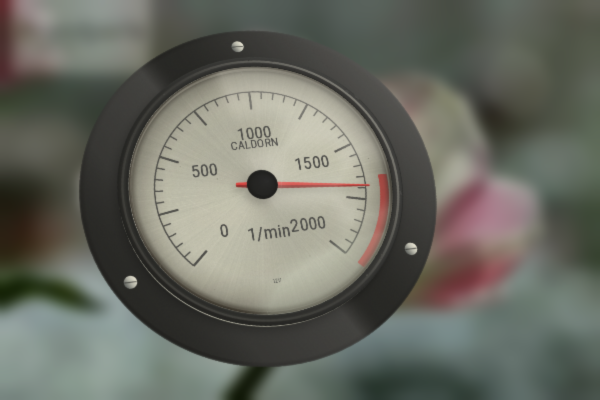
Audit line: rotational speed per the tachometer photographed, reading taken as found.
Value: 1700 rpm
